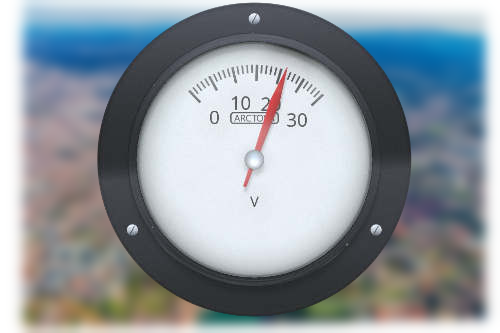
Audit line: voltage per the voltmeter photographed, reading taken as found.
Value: 21 V
